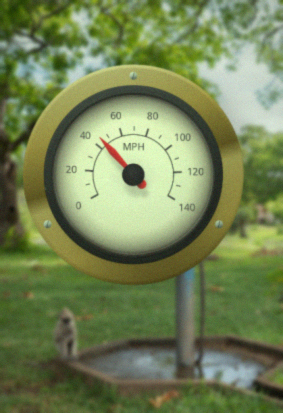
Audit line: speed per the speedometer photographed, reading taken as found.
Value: 45 mph
